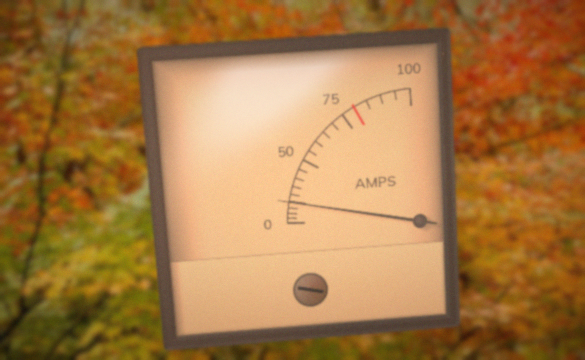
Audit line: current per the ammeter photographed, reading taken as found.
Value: 25 A
